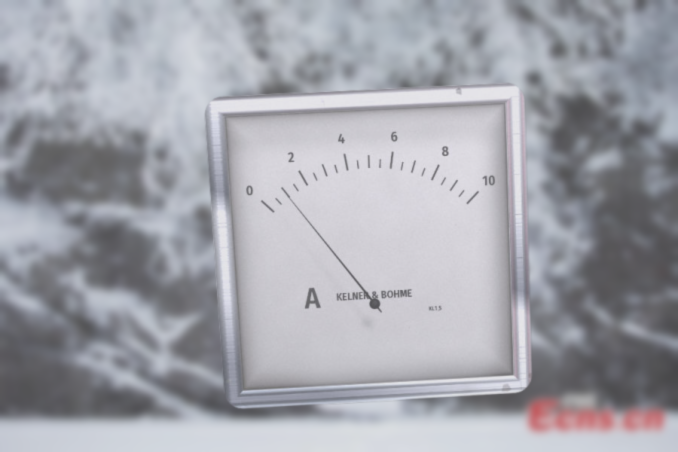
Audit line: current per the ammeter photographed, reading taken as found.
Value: 1 A
